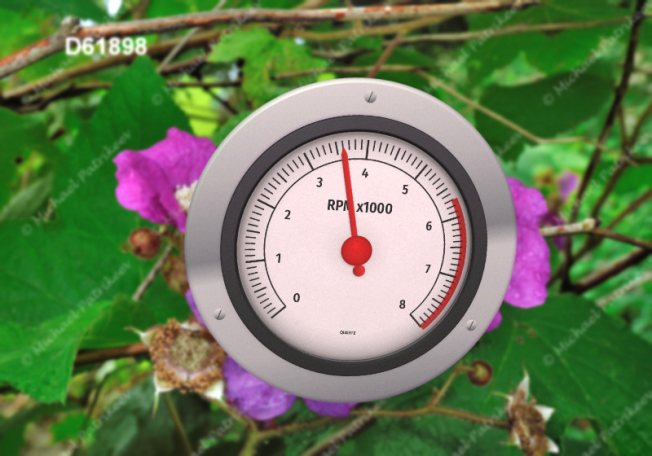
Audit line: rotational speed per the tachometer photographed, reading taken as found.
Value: 3600 rpm
